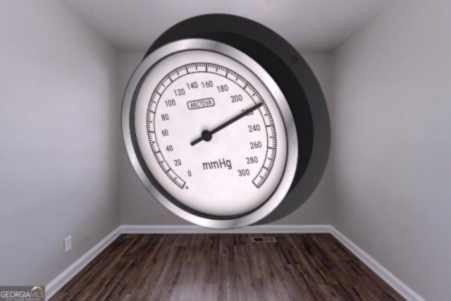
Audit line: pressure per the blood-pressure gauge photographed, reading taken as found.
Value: 220 mmHg
